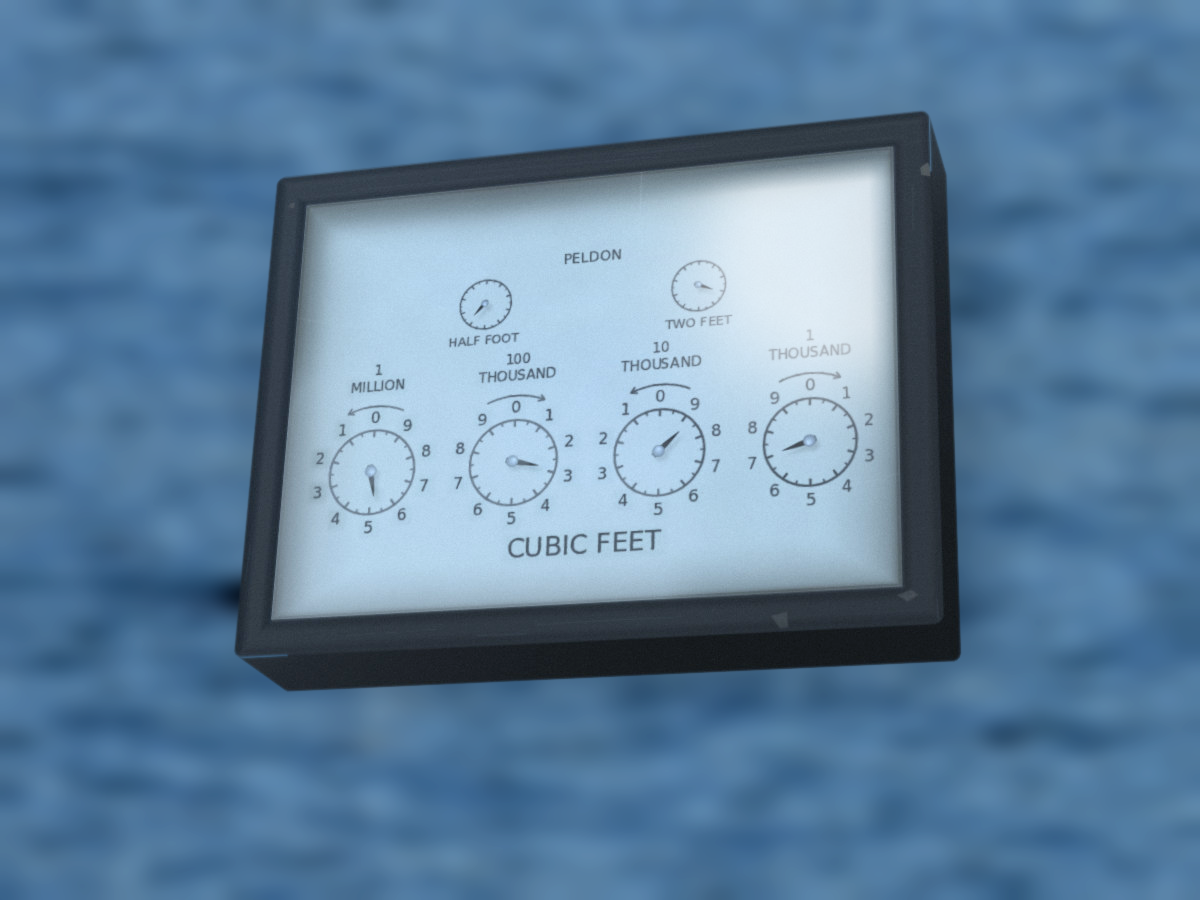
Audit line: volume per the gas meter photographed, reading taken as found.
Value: 528700 ft³
